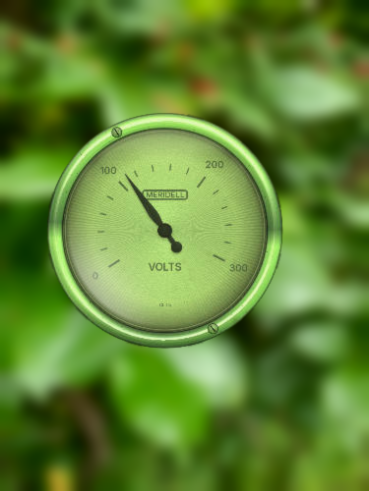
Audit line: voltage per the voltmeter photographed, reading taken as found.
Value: 110 V
